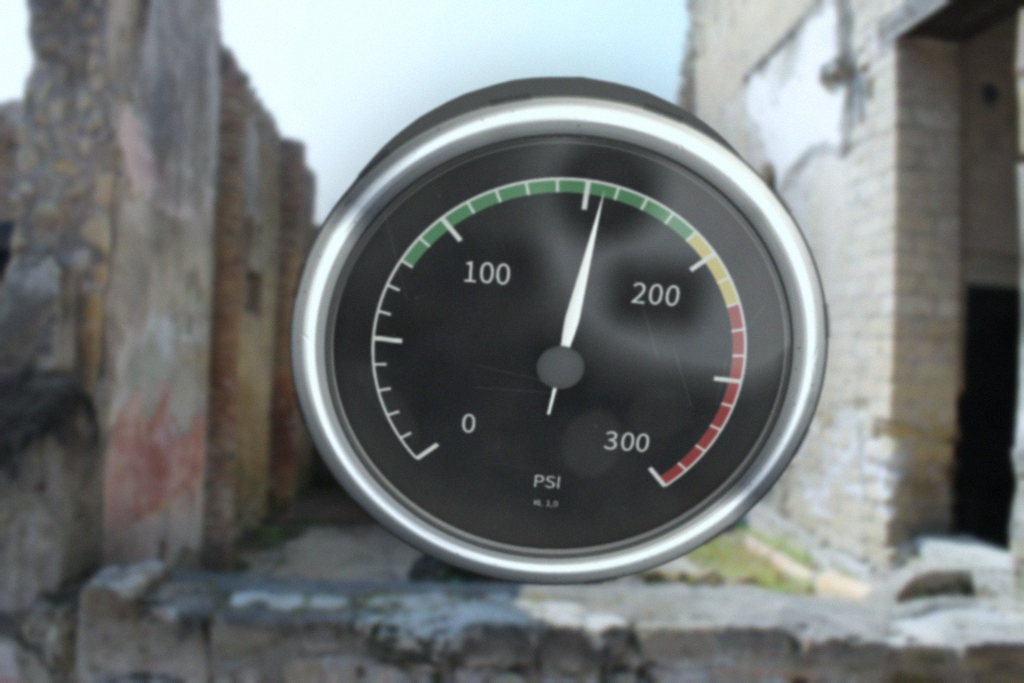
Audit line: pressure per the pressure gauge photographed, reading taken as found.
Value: 155 psi
